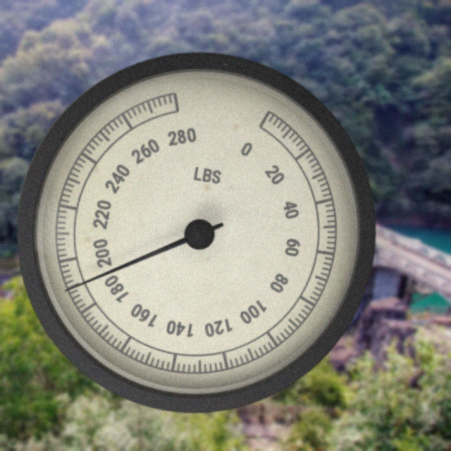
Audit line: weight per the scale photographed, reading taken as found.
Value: 190 lb
